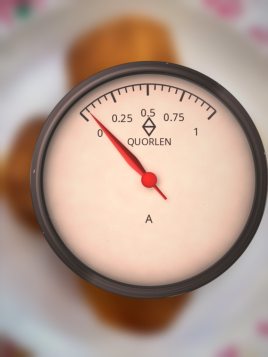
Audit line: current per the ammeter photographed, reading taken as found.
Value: 0.05 A
